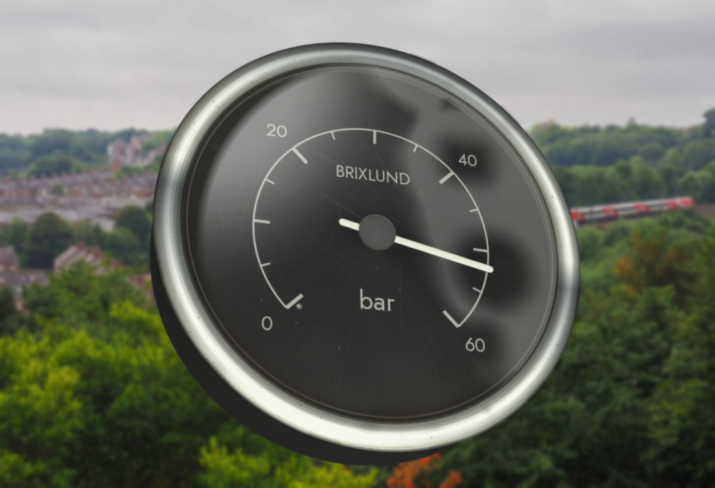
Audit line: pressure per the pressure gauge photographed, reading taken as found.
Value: 52.5 bar
